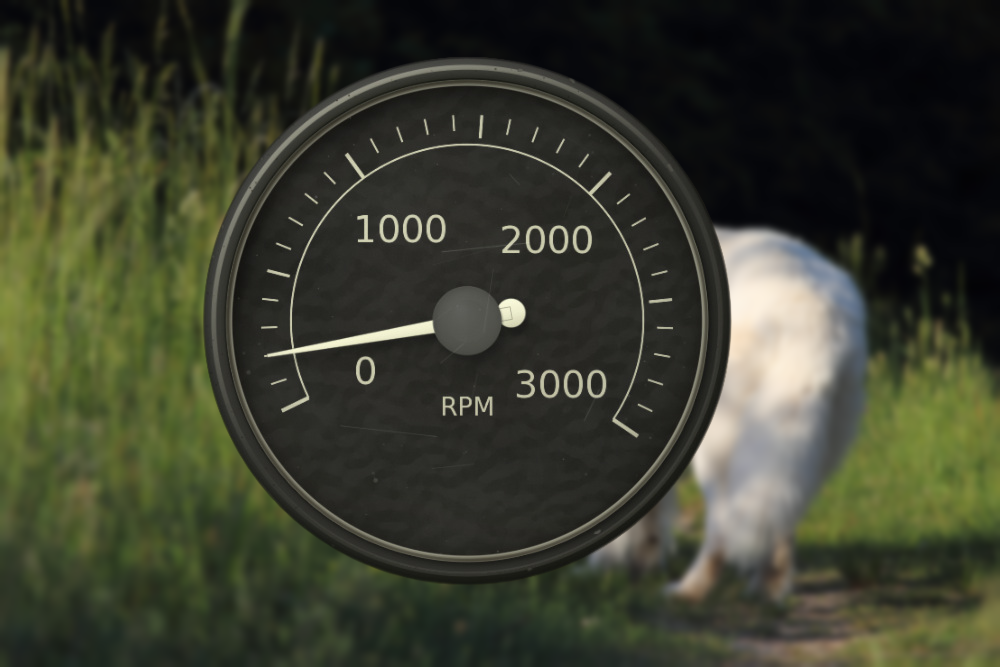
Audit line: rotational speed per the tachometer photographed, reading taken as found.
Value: 200 rpm
